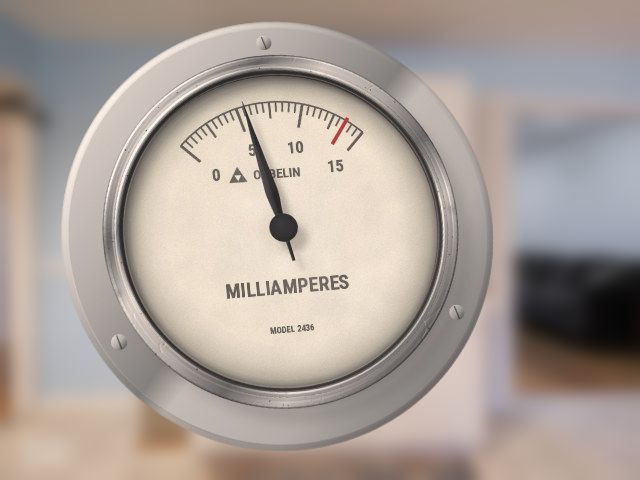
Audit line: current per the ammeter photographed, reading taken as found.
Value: 5.5 mA
